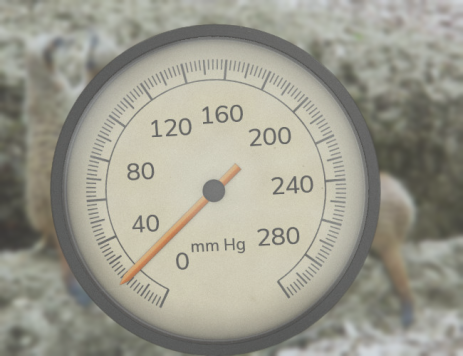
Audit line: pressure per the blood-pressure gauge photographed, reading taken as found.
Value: 20 mmHg
